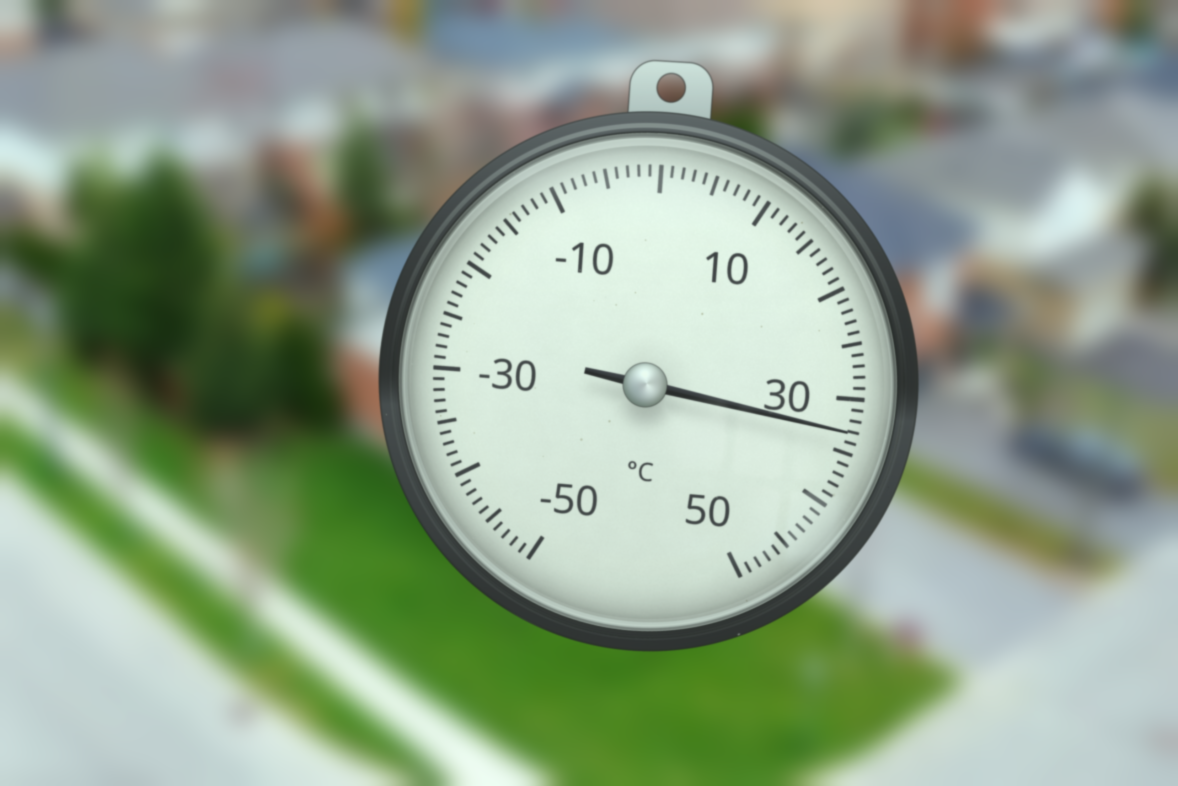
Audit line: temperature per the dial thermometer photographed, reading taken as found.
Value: 33 °C
